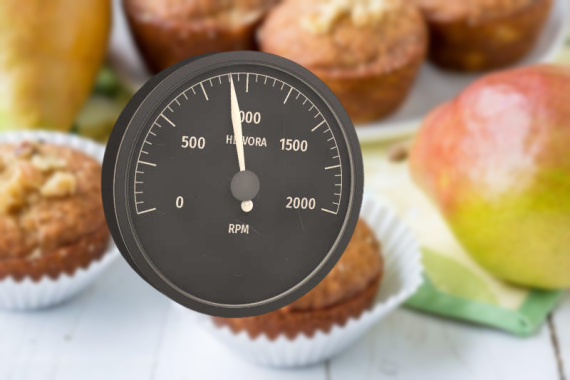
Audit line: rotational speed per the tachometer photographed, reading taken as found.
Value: 900 rpm
